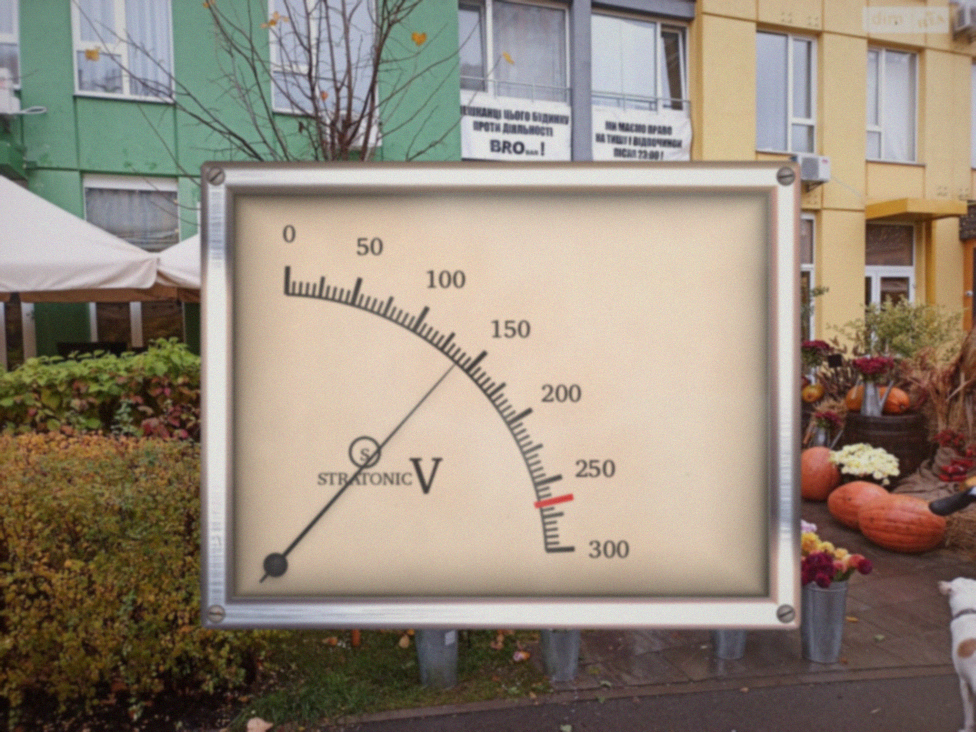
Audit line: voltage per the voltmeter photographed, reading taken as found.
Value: 140 V
